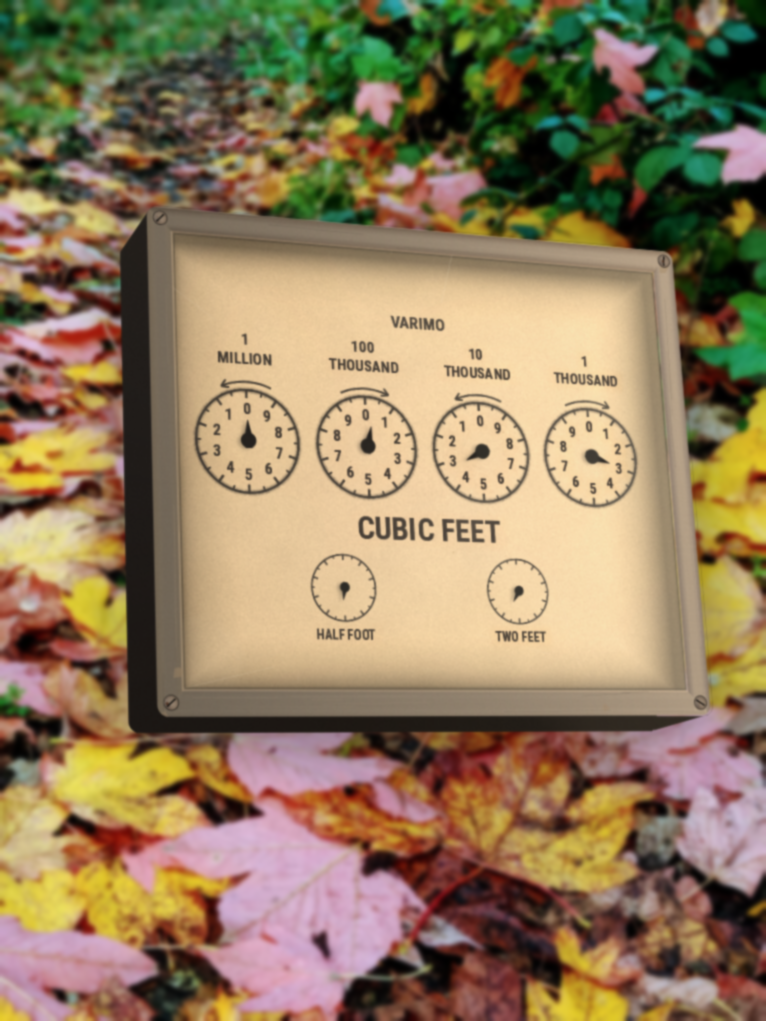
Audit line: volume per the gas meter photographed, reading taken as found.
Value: 3300 ft³
